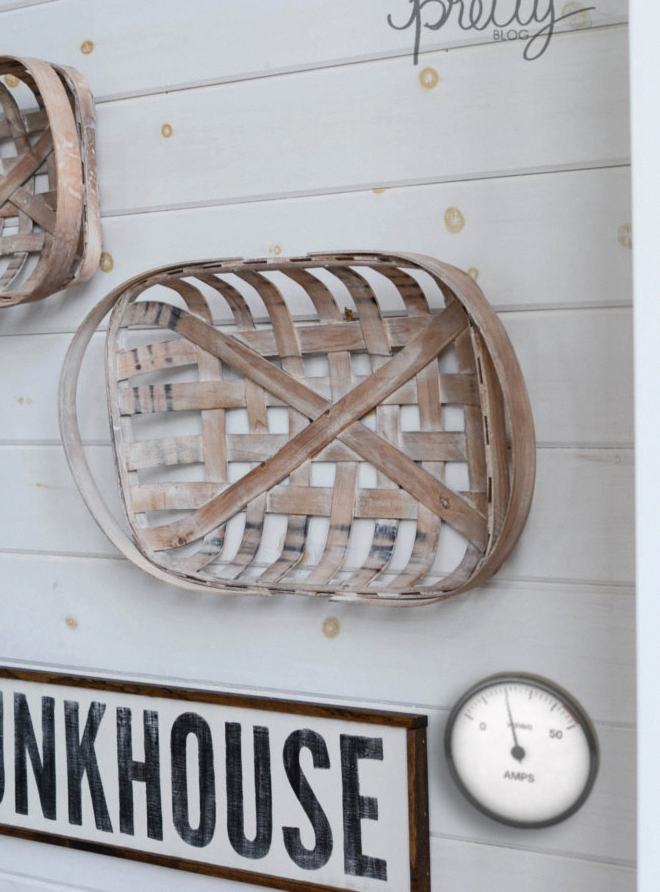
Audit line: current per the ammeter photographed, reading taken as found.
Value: 20 A
